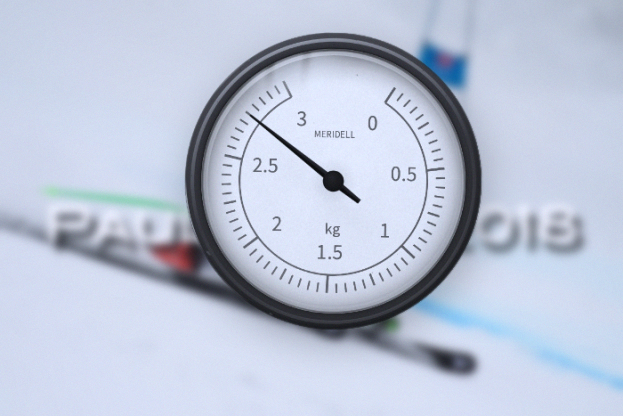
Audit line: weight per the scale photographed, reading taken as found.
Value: 2.75 kg
